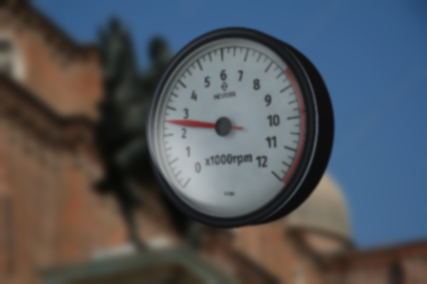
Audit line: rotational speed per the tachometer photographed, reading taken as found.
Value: 2500 rpm
